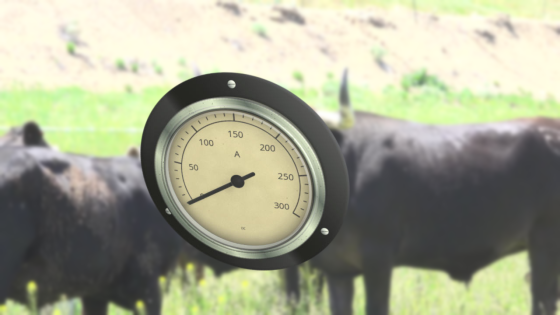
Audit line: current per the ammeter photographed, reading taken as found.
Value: 0 A
